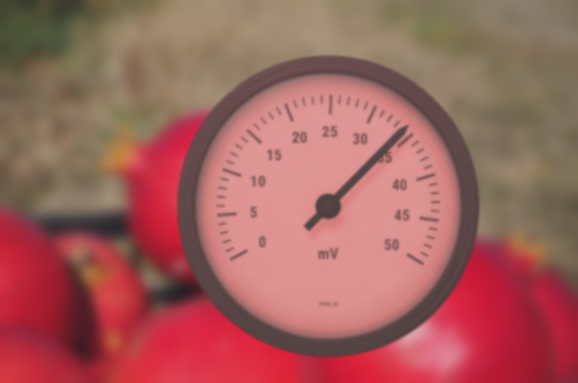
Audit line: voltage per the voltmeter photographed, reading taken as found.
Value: 34 mV
